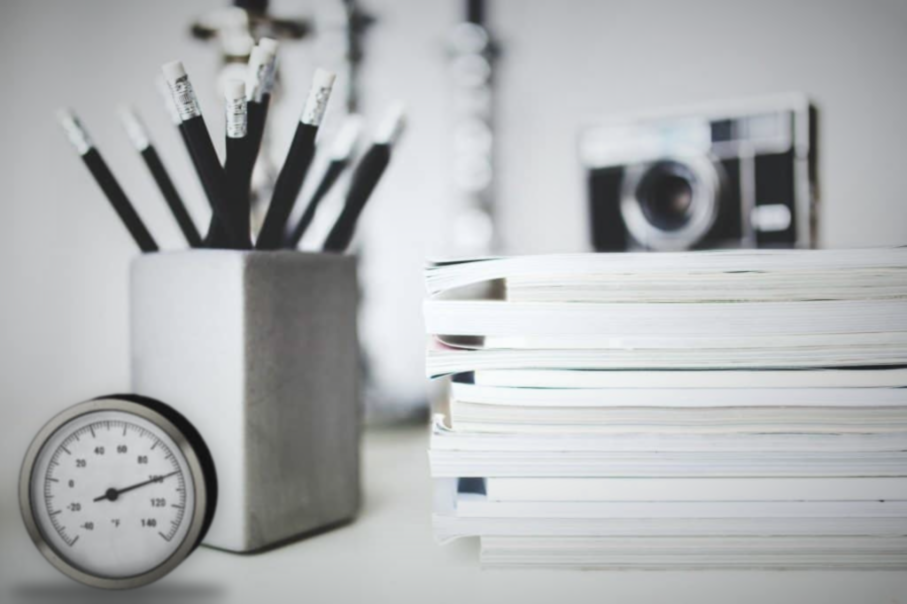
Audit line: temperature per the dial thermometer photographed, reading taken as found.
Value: 100 °F
